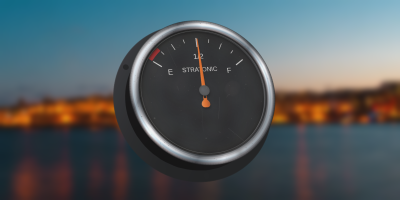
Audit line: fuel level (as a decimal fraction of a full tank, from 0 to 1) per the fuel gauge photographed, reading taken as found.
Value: 0.5
